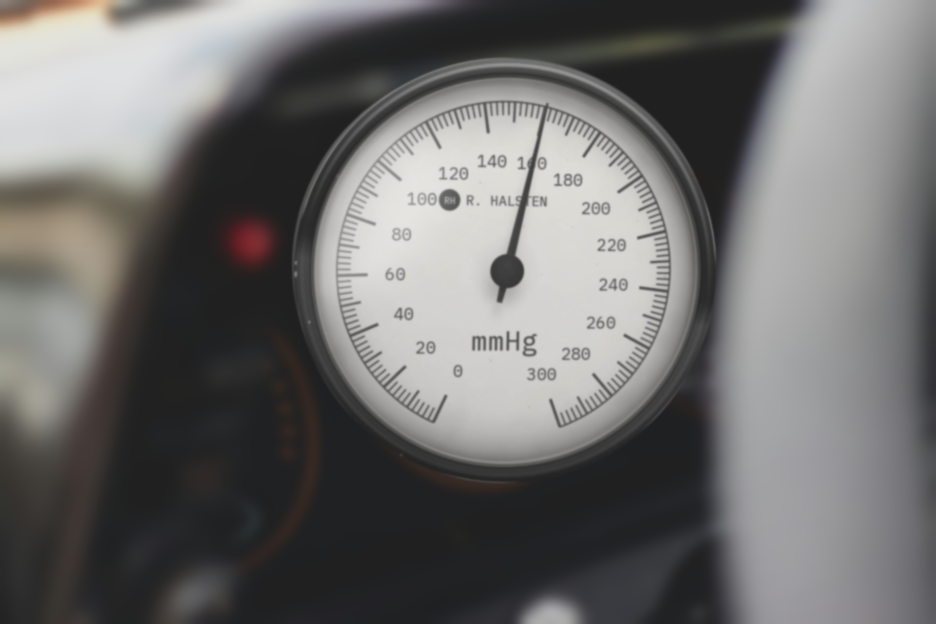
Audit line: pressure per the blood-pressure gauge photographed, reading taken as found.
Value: 160 mmHg
